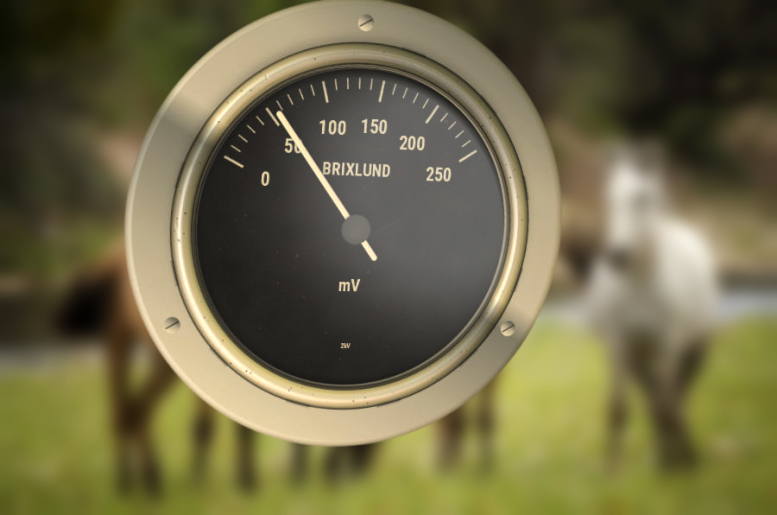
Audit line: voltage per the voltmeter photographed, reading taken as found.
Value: 55 mV
